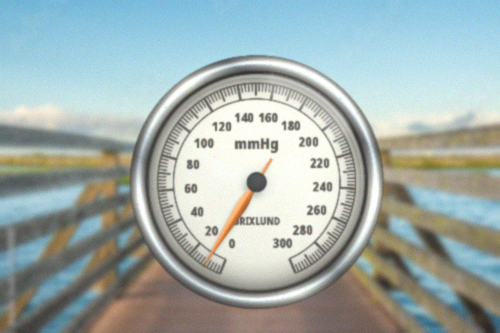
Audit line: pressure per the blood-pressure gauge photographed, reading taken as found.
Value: 10 mmHg
